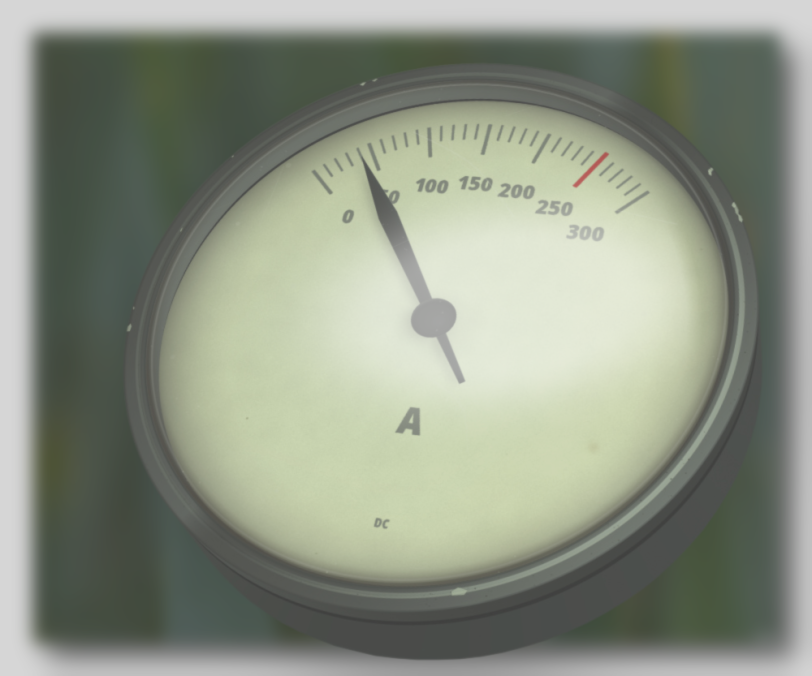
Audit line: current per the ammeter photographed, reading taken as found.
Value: 40 A
